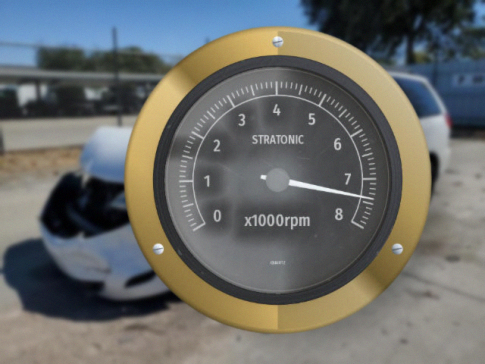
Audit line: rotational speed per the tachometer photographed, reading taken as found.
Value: 7400 rpm
